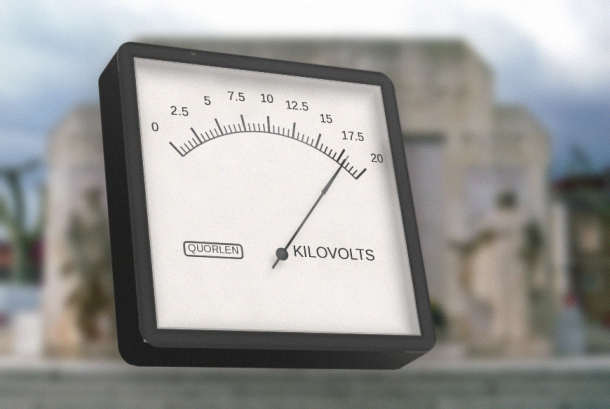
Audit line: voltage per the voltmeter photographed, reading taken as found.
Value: 18 kV
